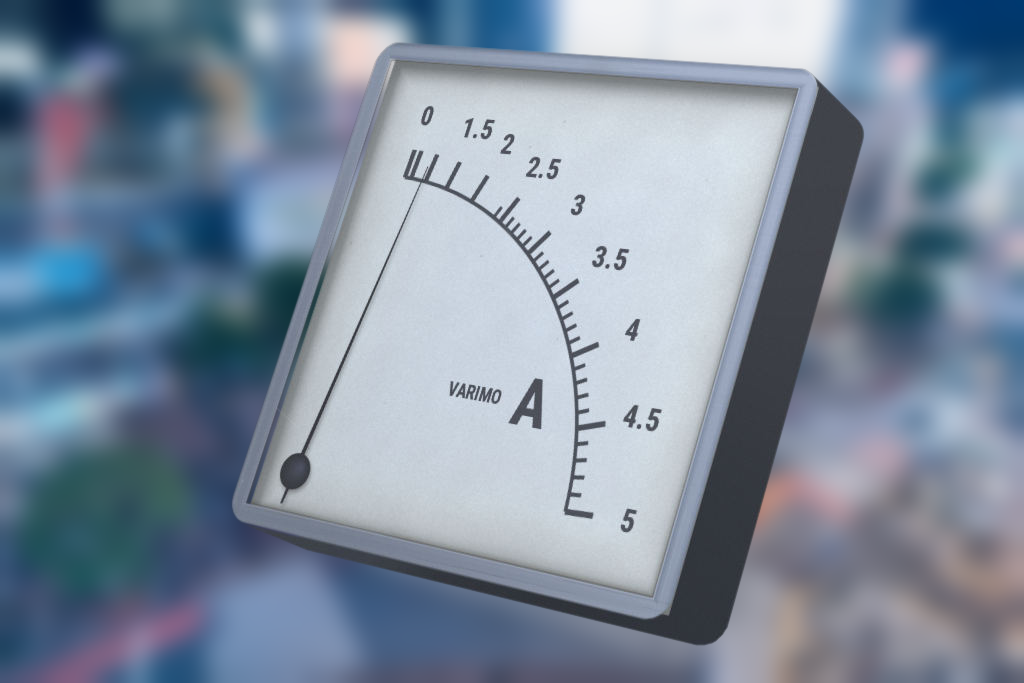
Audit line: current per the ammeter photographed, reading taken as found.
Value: 1 A
